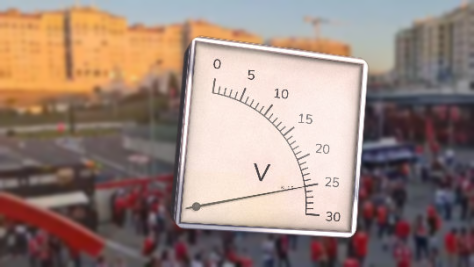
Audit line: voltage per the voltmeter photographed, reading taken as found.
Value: 25 V
